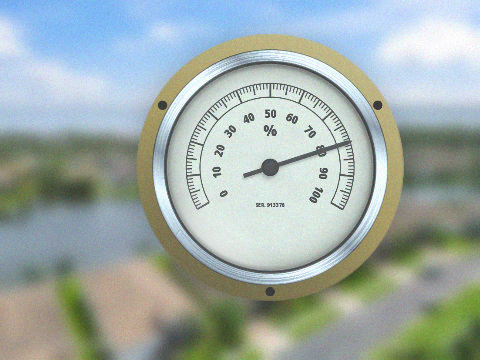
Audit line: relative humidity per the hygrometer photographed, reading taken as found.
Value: 80 %
